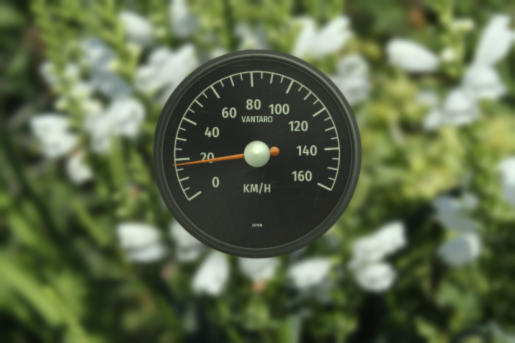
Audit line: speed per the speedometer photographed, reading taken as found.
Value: 17.5 km/h
